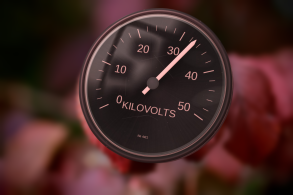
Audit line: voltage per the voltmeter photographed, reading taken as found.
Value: 33 kV
